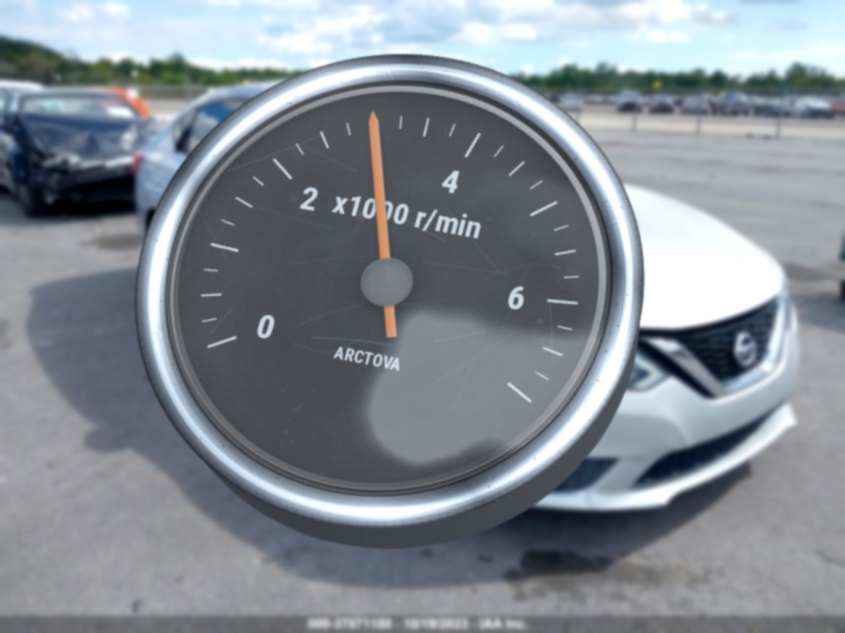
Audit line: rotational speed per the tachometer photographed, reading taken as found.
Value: 3000 rpm
